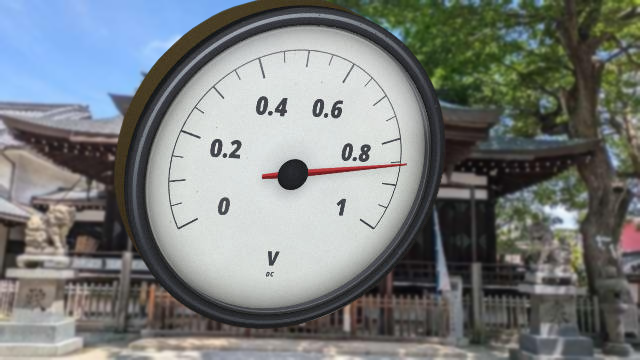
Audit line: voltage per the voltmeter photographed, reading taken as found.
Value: 0.85 V
